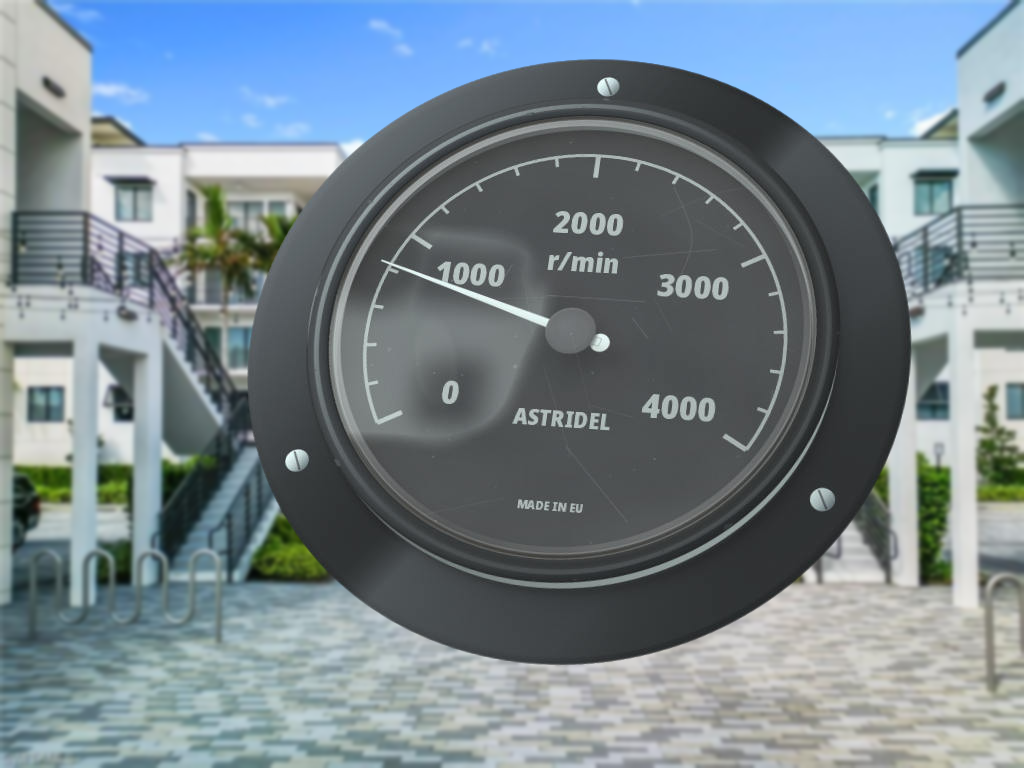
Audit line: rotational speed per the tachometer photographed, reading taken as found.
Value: 800 rpm
